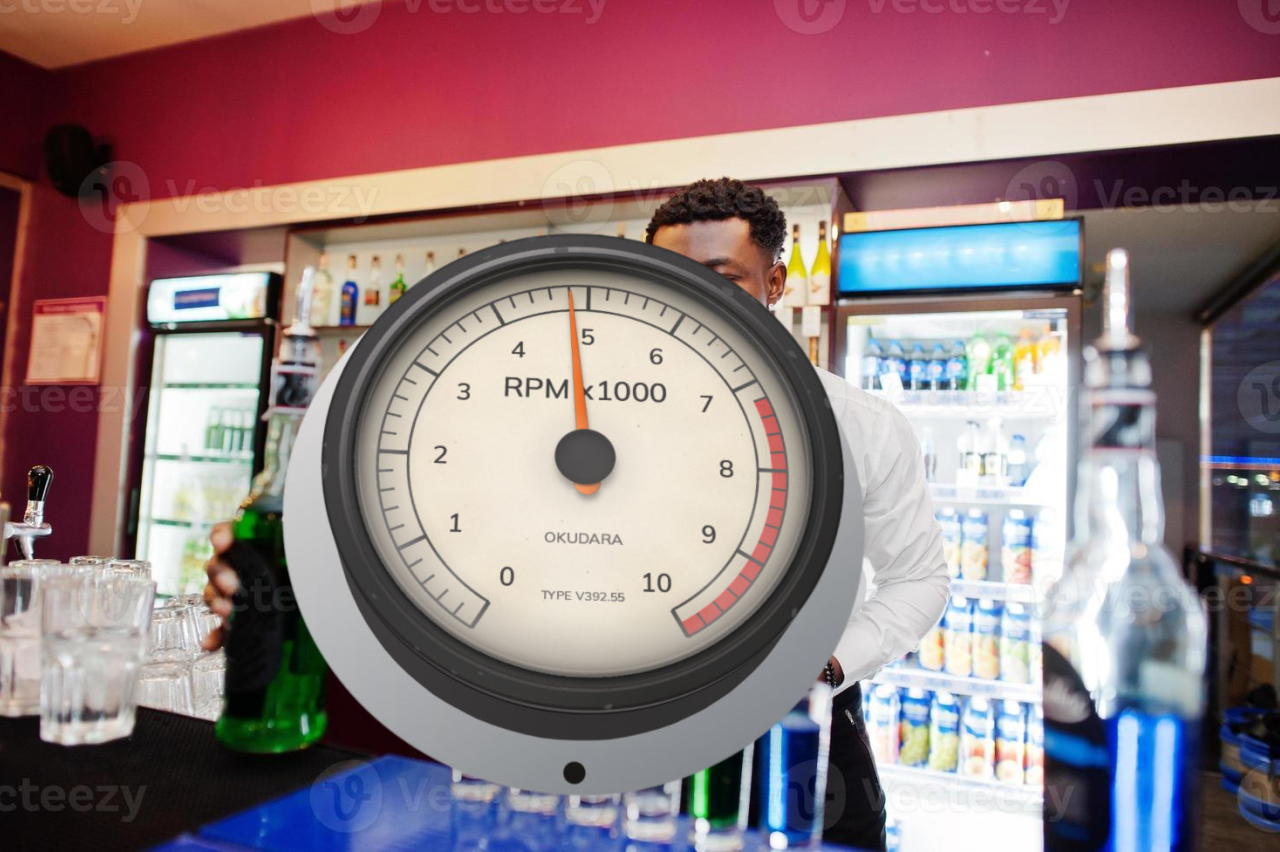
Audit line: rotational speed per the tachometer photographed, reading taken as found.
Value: 4800 rpm
